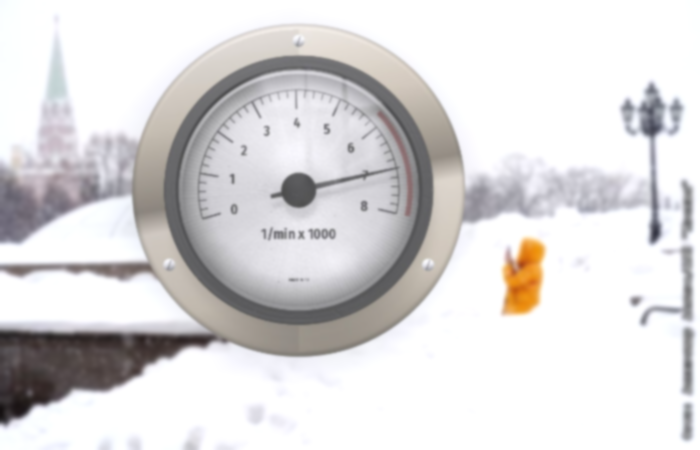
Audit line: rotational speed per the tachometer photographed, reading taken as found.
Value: 7000 rpm
